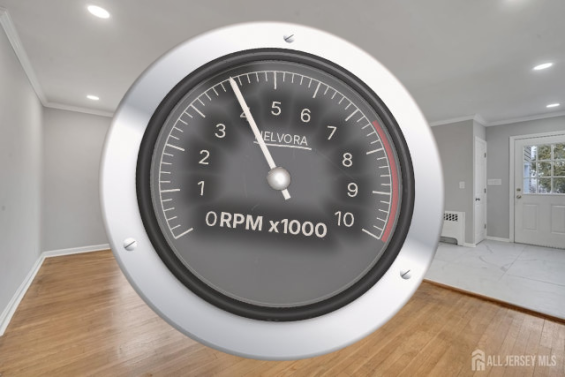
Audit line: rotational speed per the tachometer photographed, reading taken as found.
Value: 4000 rpm
